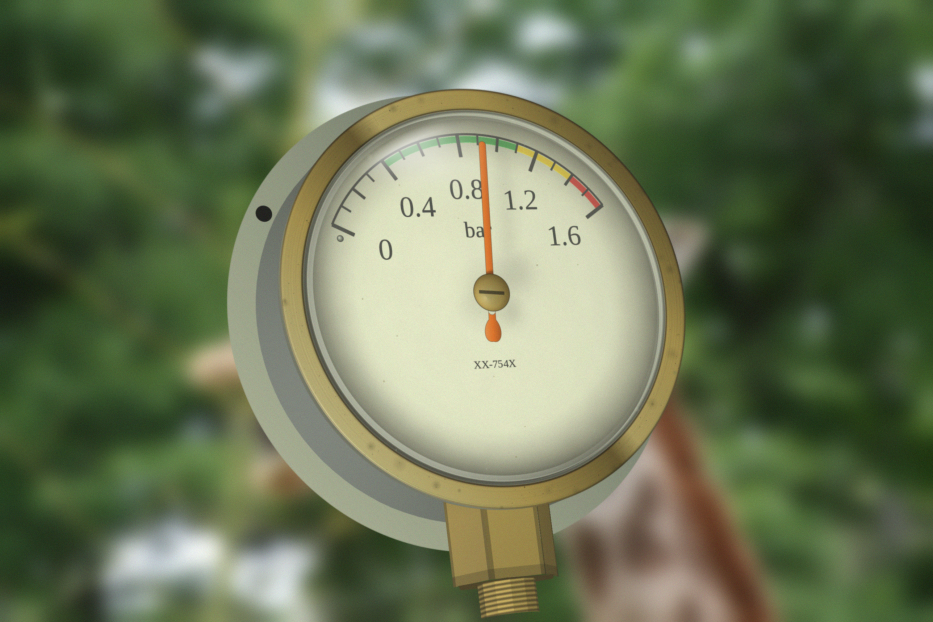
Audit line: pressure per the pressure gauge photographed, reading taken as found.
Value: 0.9 bar
